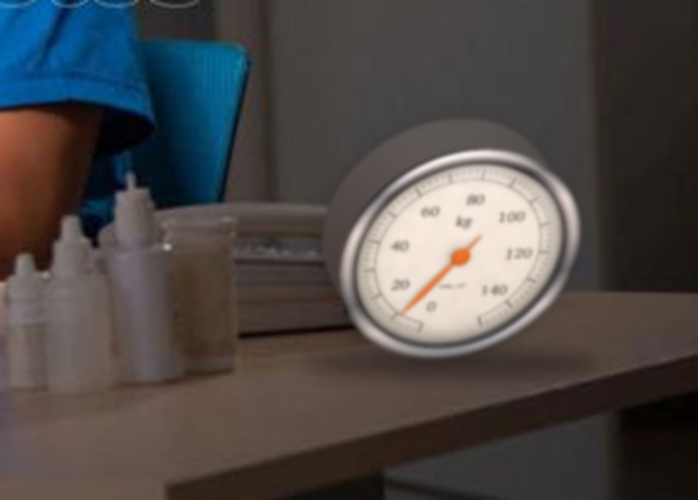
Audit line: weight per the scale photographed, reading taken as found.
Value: 10 kg
